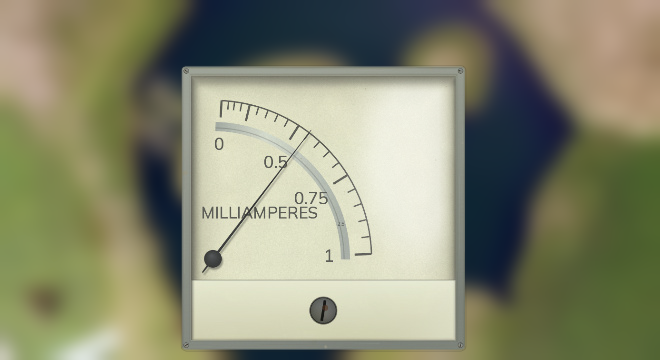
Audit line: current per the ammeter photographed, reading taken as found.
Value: 0.55 mA
